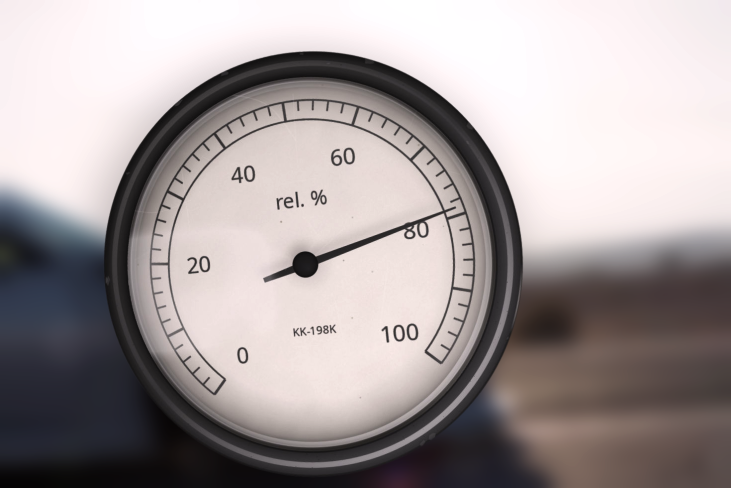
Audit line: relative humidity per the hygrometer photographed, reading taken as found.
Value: 79 %
